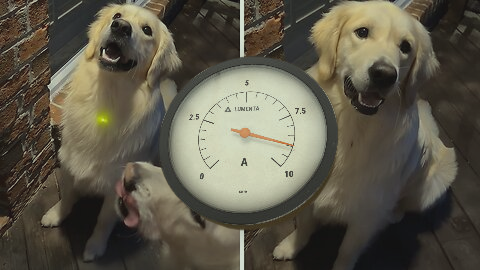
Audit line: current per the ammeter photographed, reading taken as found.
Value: 9 A
